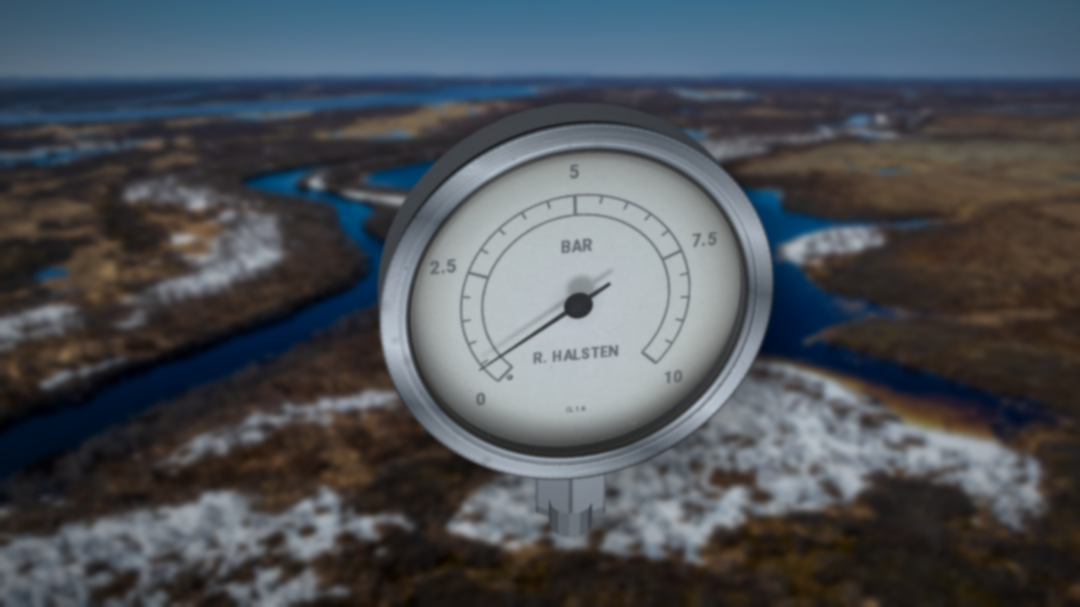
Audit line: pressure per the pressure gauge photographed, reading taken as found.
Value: 0.5 bar
